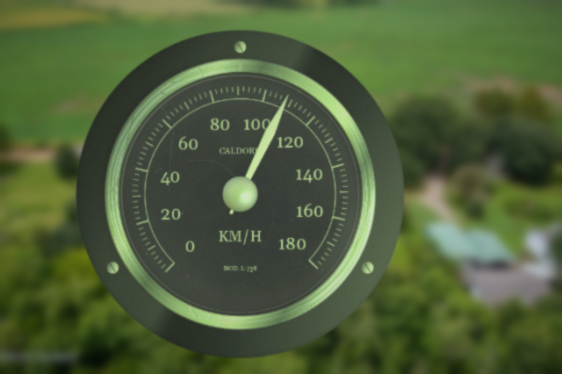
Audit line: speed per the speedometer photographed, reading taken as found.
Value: 108 km/h
